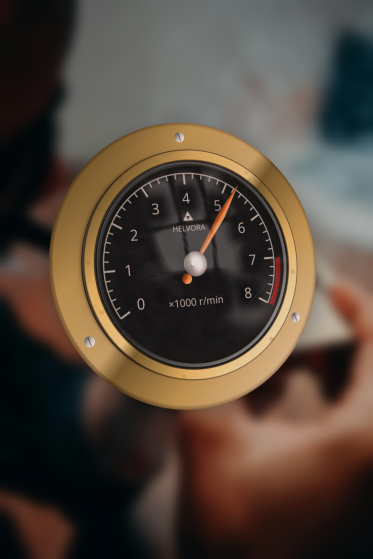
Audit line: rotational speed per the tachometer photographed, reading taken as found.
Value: 5200 rpm
